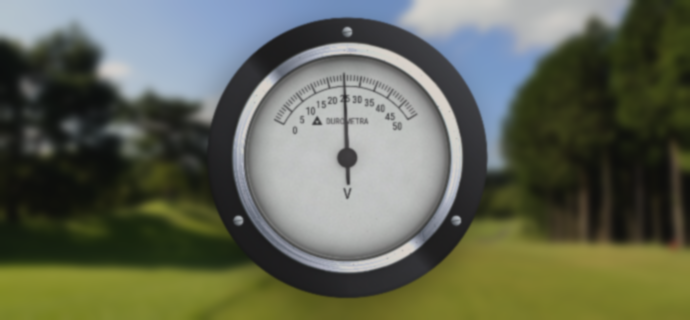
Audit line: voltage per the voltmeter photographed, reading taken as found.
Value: 25 V
